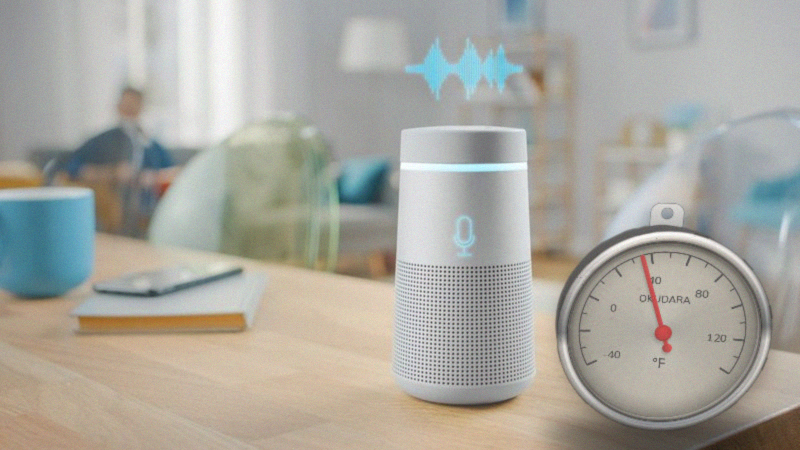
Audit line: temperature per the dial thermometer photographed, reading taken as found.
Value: 35 °F
